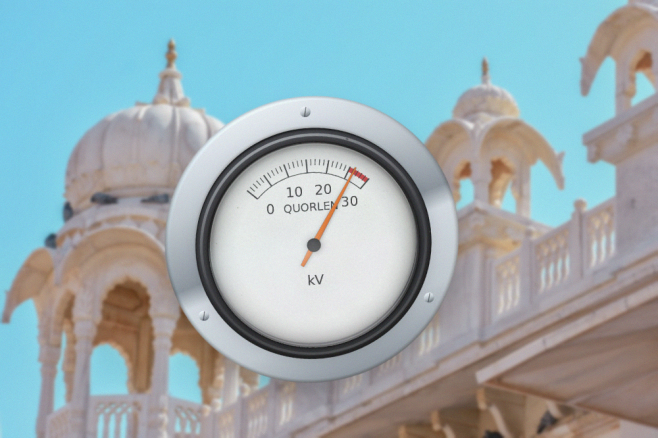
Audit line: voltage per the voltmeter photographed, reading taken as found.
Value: 26 kV
